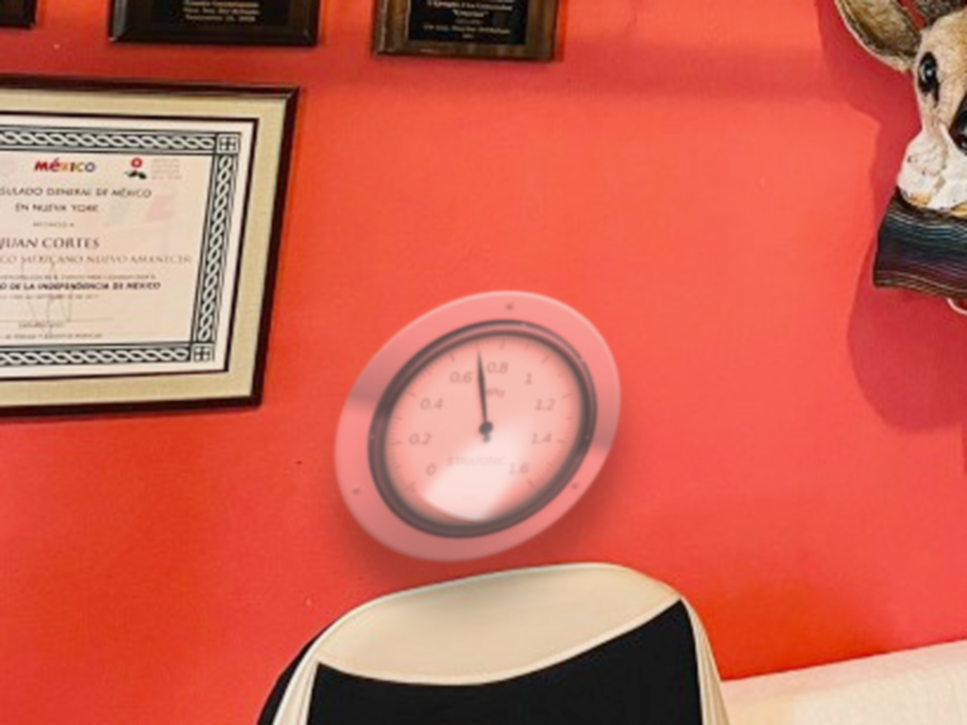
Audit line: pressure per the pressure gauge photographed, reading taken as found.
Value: 0.7 MPa
